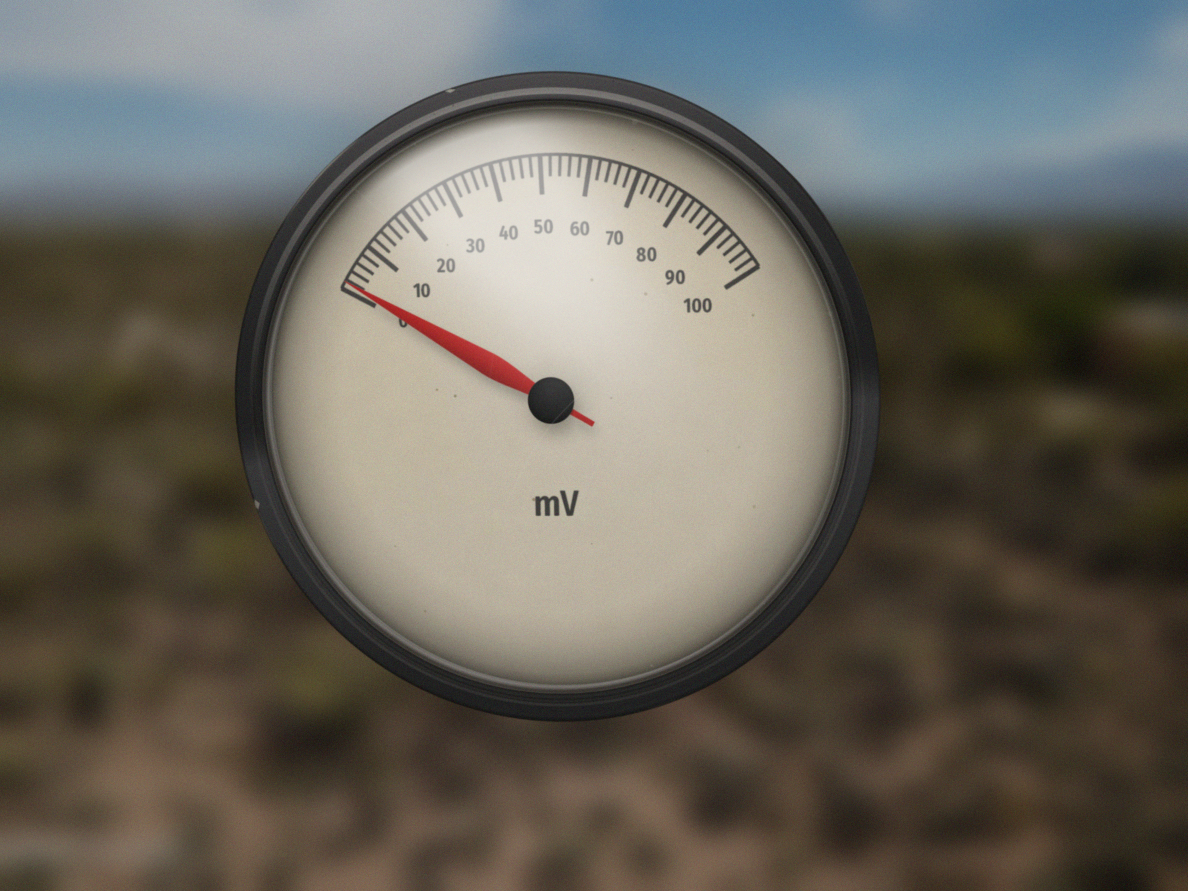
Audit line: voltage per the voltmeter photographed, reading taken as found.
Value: 2 mV
